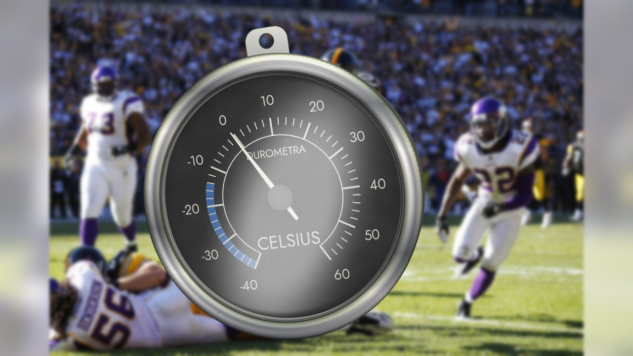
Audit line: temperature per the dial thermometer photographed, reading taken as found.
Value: 0 °C
